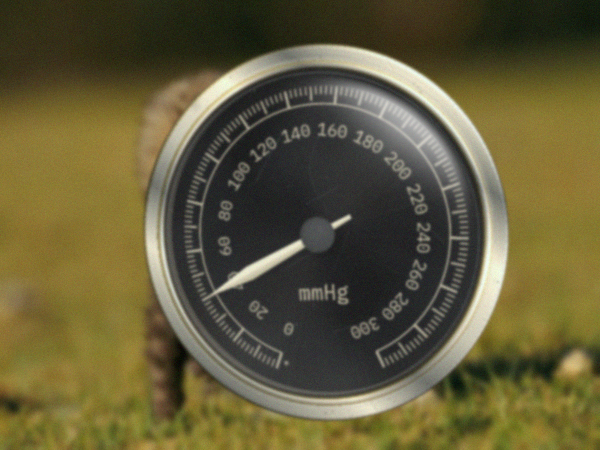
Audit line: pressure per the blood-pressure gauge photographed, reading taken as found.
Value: 40 mmHg
